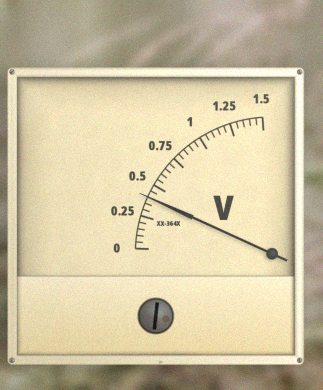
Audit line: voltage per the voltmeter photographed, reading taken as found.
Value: 0.4 V
